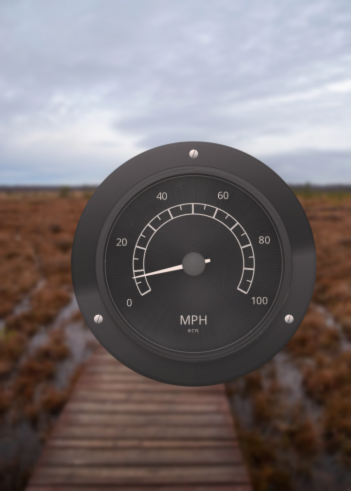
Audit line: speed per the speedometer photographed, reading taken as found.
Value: 7.5 mph
